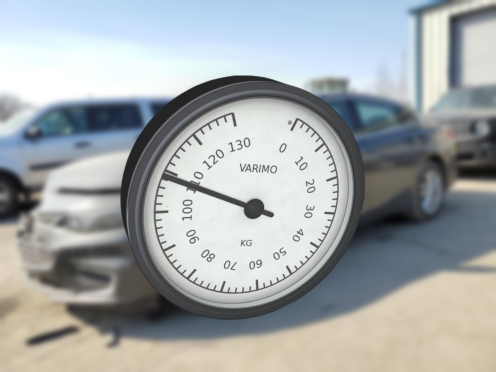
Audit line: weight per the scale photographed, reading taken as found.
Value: 109 kg
